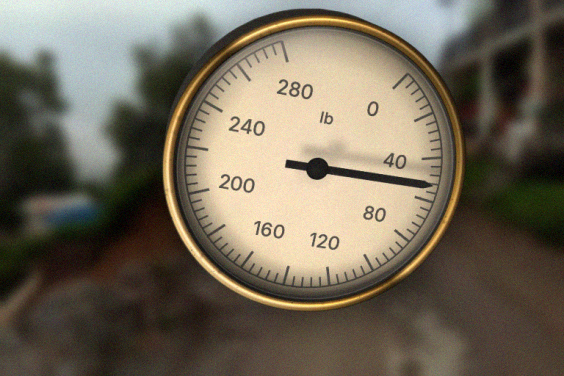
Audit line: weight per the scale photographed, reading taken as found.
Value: 52 lb
